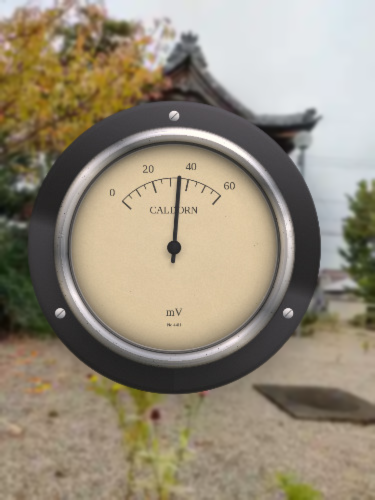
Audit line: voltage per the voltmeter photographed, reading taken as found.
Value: 35 mV
